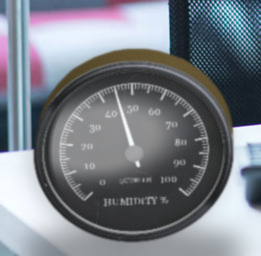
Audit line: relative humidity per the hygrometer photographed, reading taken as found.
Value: 45 %
